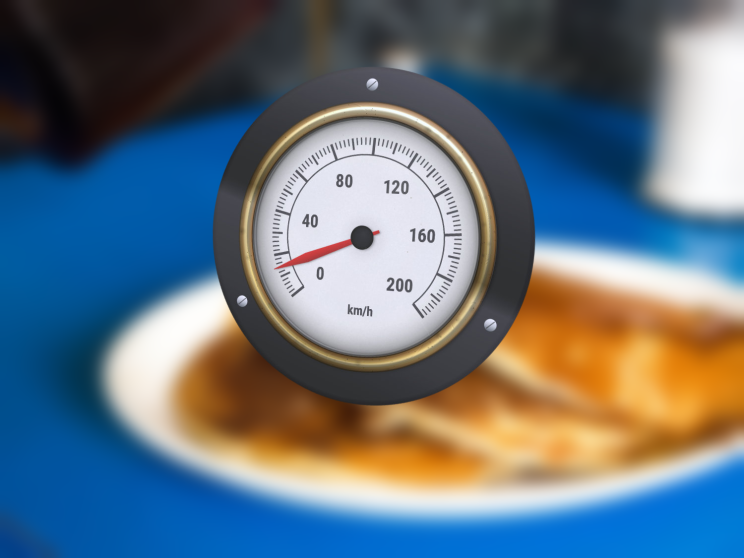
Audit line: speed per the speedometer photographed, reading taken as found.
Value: 14 km/h
